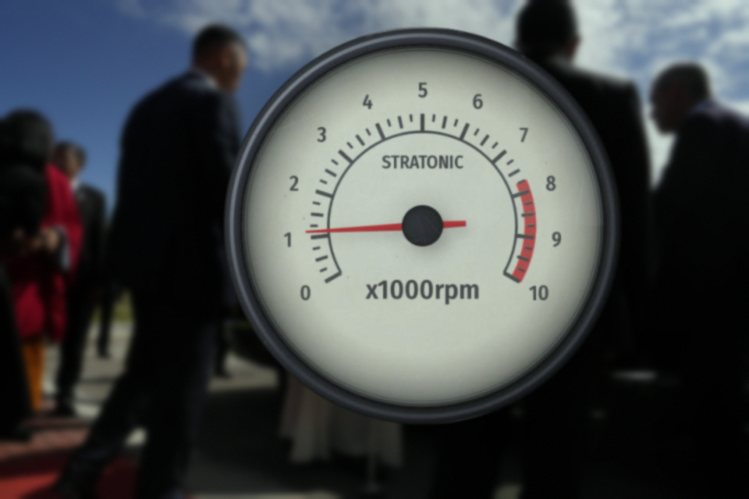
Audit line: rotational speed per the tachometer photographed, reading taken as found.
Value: 1125 rpm
